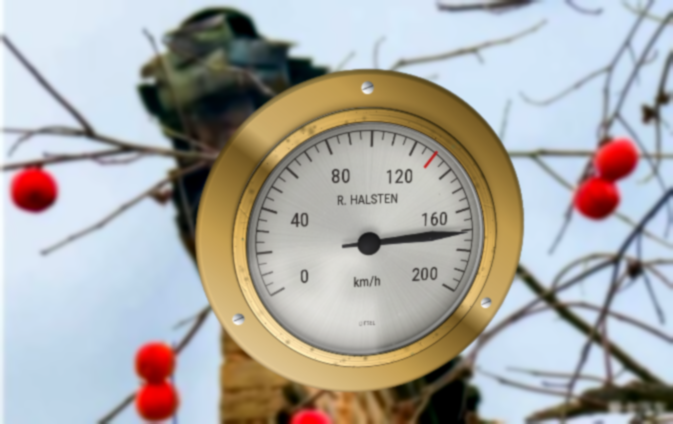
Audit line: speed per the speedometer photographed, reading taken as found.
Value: 170 km/h
